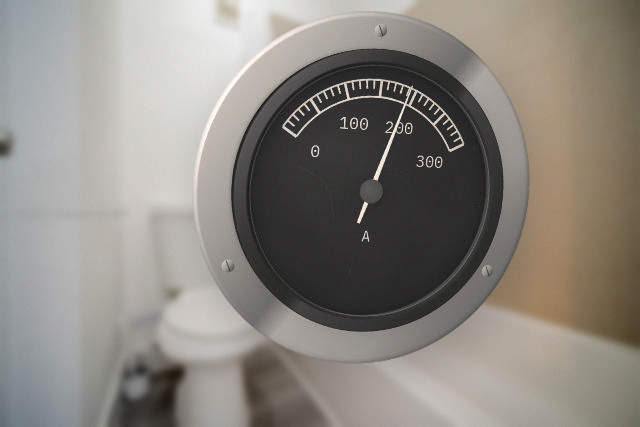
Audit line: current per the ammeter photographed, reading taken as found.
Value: 190 A
